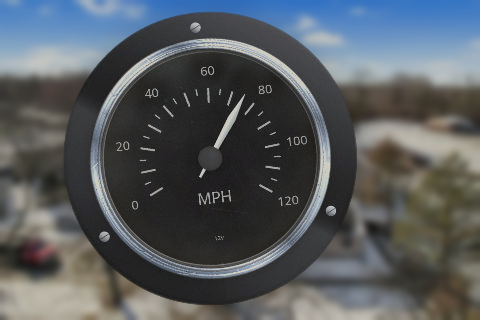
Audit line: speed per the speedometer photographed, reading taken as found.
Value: 75 mph
